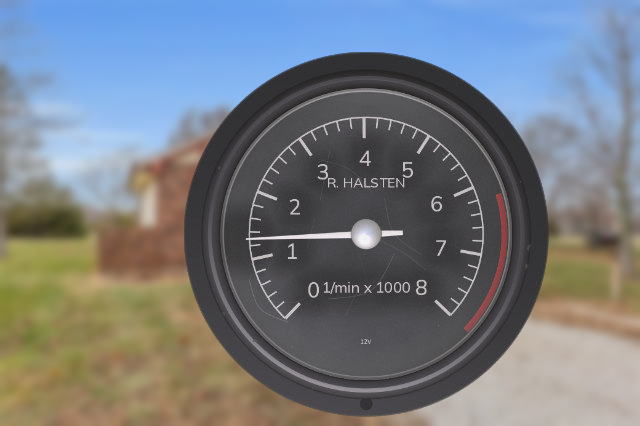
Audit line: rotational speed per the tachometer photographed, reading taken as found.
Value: 1300 rpm
